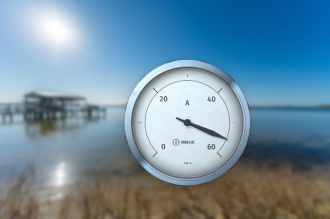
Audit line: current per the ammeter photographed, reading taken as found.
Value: 55 A
